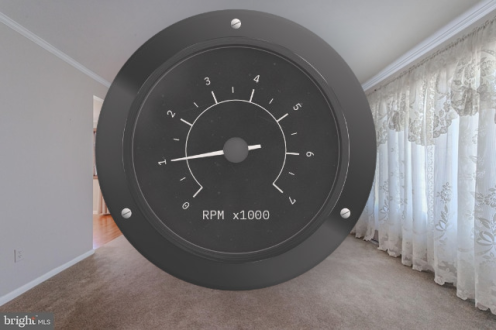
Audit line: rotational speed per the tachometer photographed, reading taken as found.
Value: 1000 rpm
